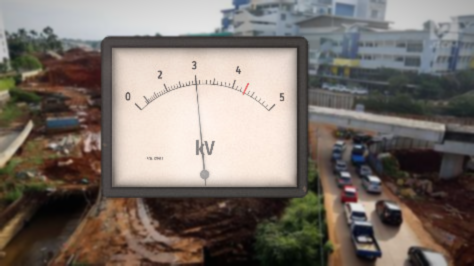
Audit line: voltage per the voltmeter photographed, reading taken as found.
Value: 3 kV
